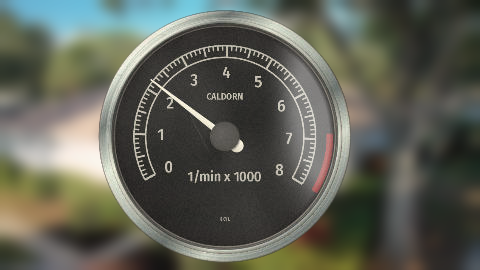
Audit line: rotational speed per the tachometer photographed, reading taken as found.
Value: 2200 rpm
